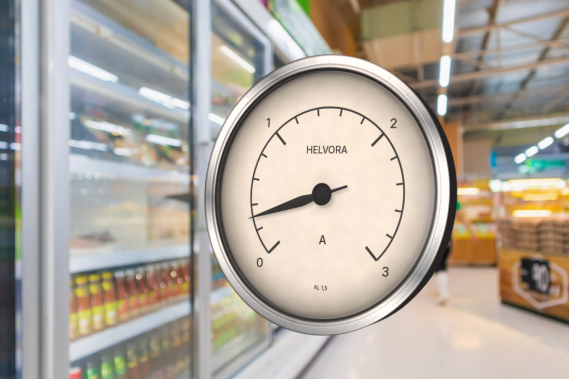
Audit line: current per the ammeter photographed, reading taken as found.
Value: 0.3 A
